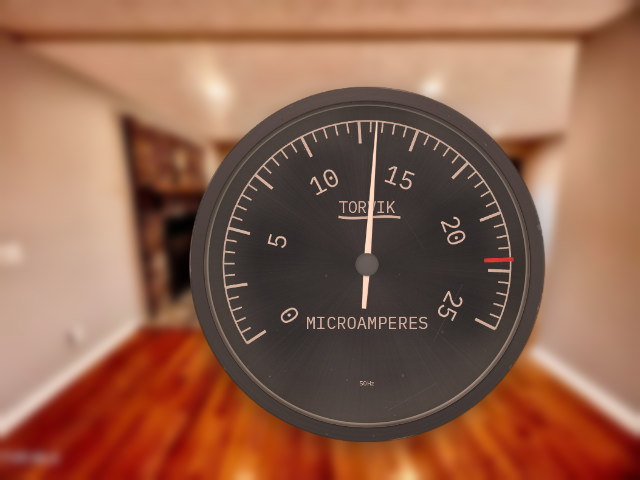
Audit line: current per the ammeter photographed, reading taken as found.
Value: 13.25 µA
